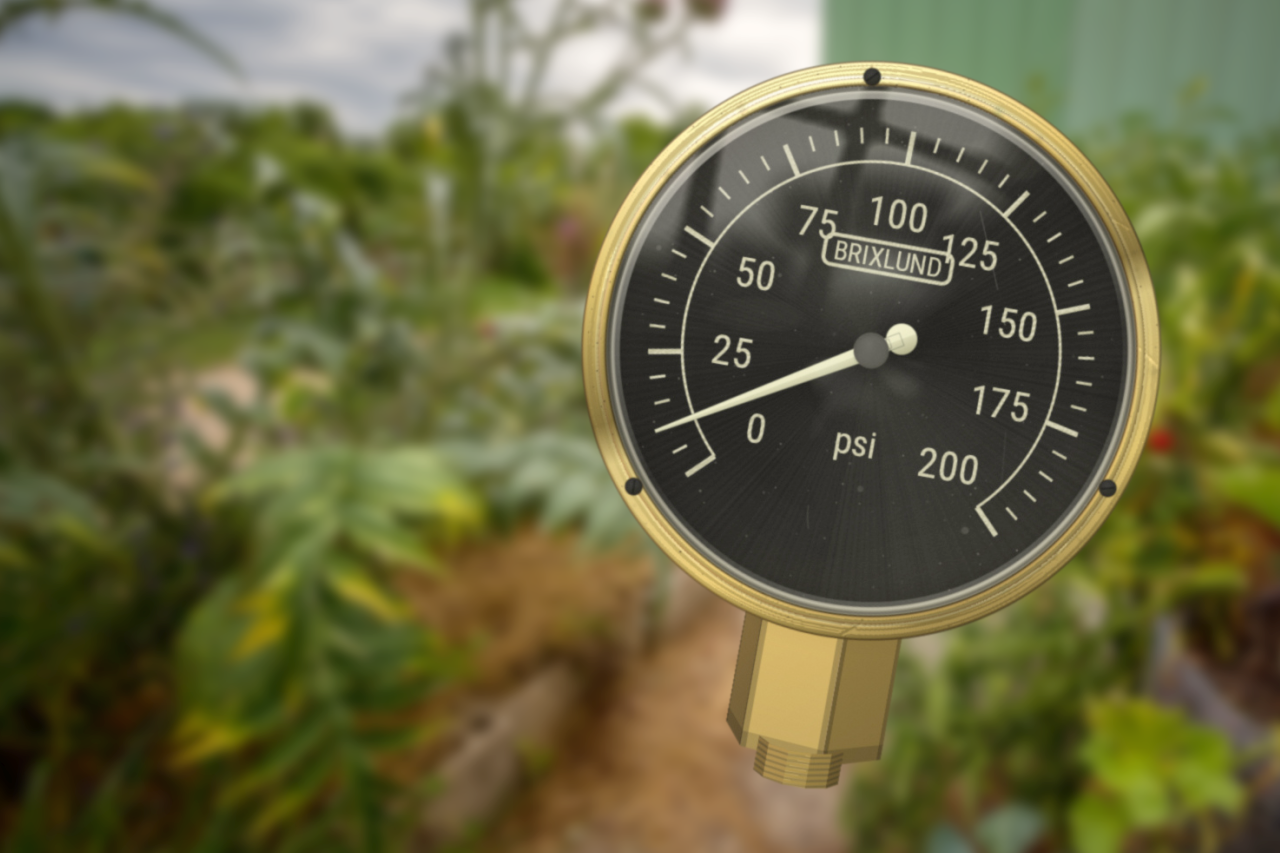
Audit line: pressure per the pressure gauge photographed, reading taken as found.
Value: 10 psi
